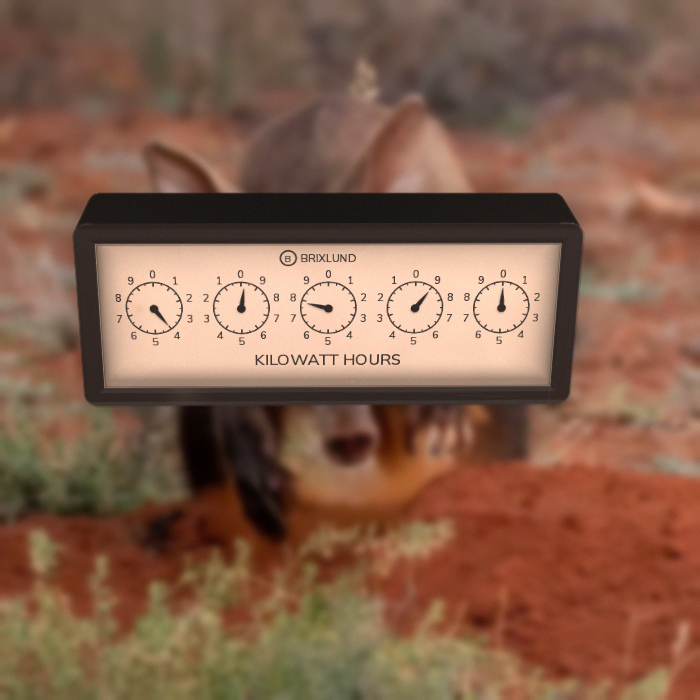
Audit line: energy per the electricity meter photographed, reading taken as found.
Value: 39790 kWh
